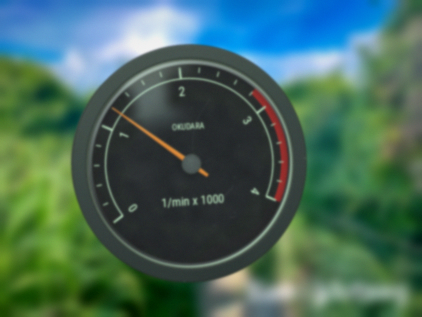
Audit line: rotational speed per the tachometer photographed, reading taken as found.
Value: 1200 rpm
